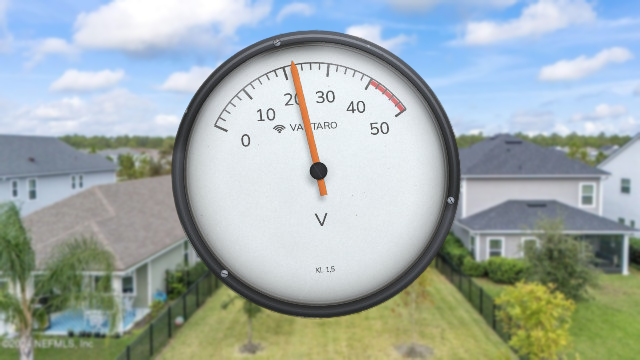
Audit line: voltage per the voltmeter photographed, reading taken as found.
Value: 22 V
